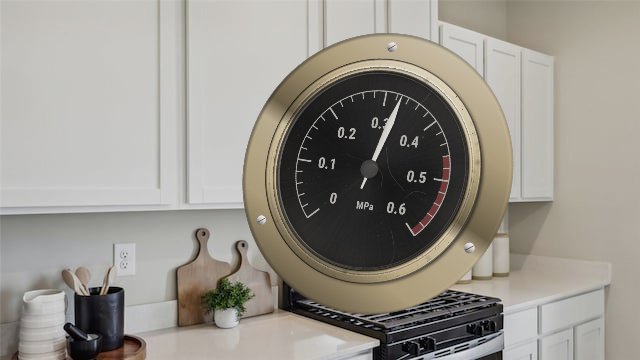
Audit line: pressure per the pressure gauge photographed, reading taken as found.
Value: 0.33 MPa
